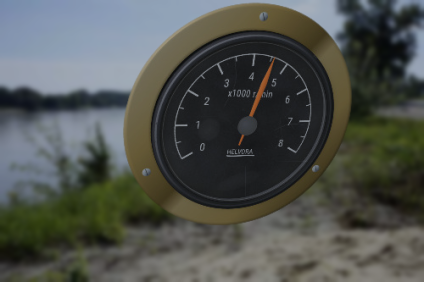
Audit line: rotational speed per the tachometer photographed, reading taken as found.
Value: 4500 rpm
